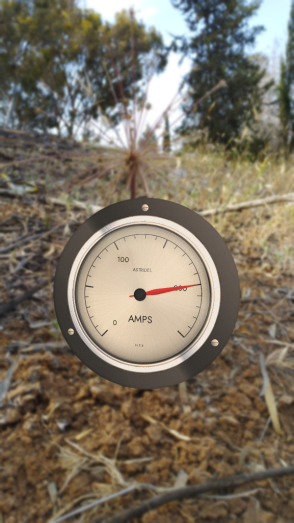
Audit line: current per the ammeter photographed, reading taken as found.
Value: 200 A
